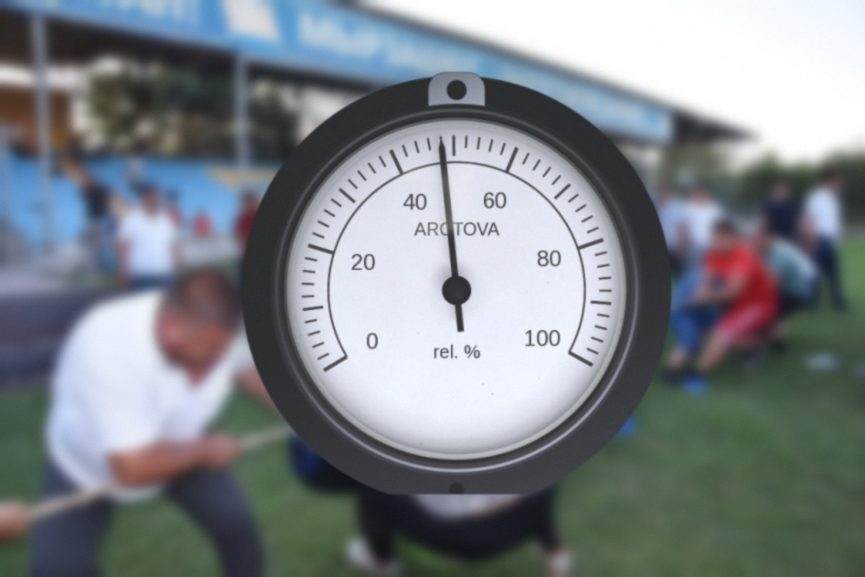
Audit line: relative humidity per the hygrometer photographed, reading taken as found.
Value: 48 %
